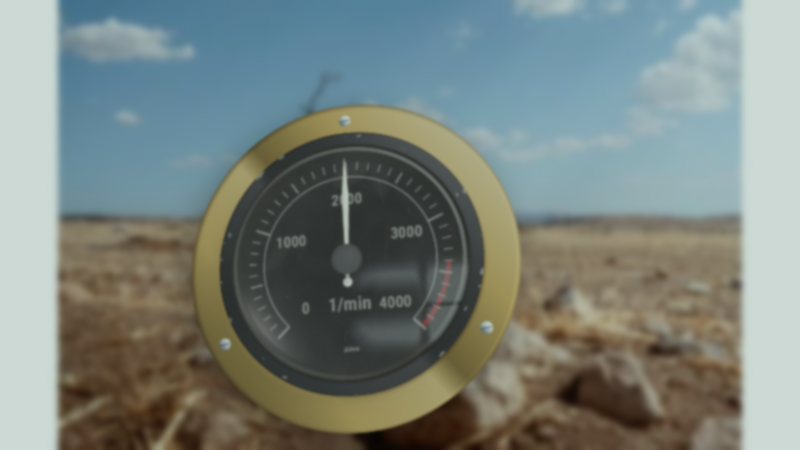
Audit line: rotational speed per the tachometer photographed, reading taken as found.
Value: 2000 rpm
